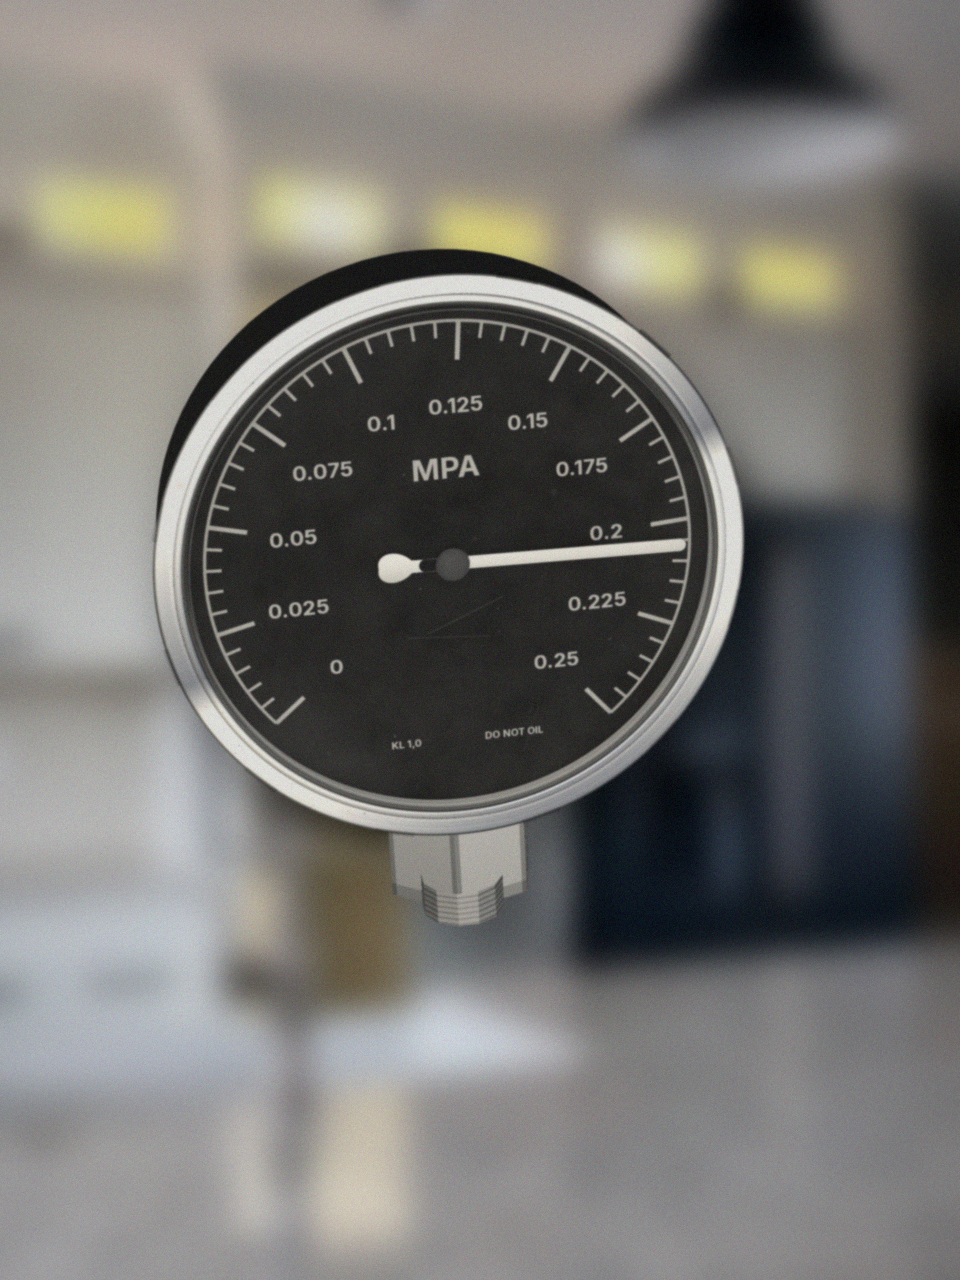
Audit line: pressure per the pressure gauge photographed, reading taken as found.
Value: 0.205 MPa
